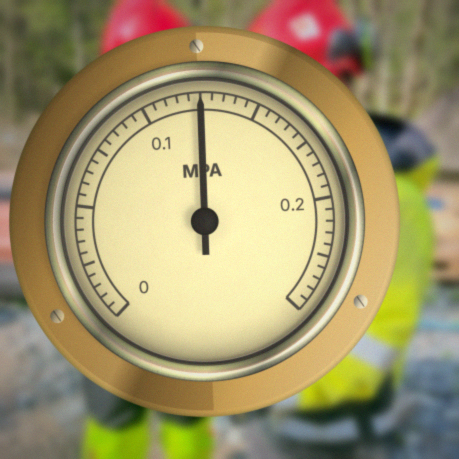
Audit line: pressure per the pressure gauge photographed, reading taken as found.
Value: 0.125 MPa
